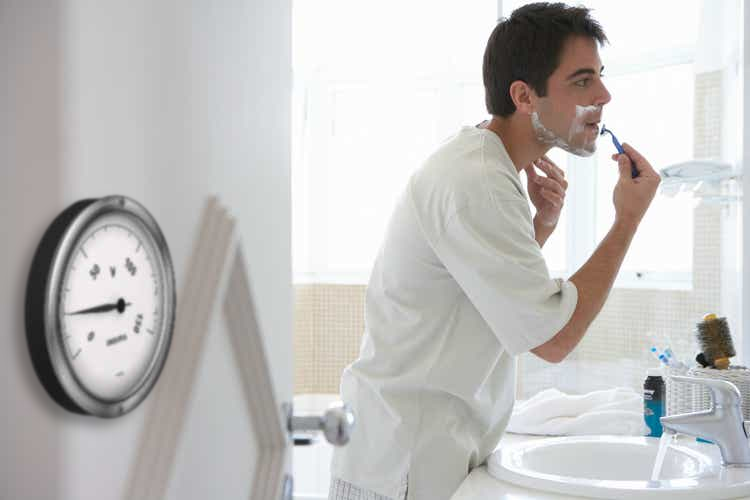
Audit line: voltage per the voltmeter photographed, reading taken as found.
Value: 20 V
